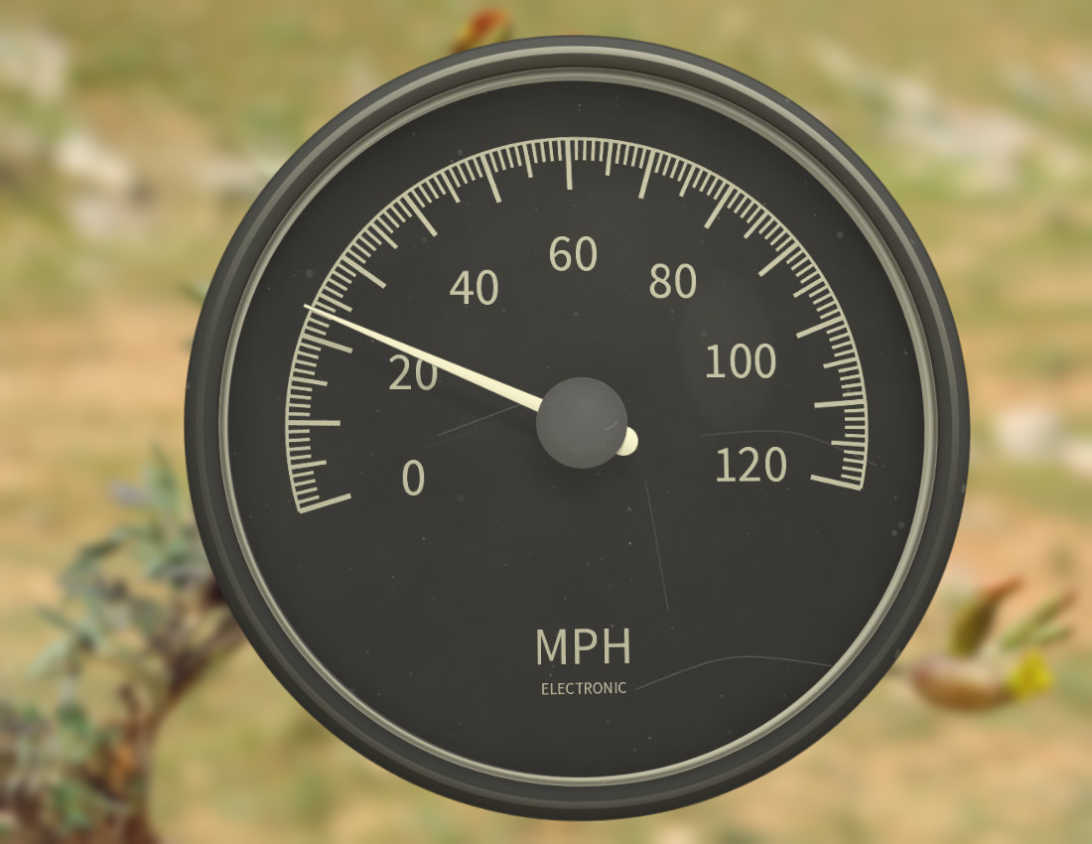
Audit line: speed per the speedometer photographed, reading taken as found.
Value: 23 mph
